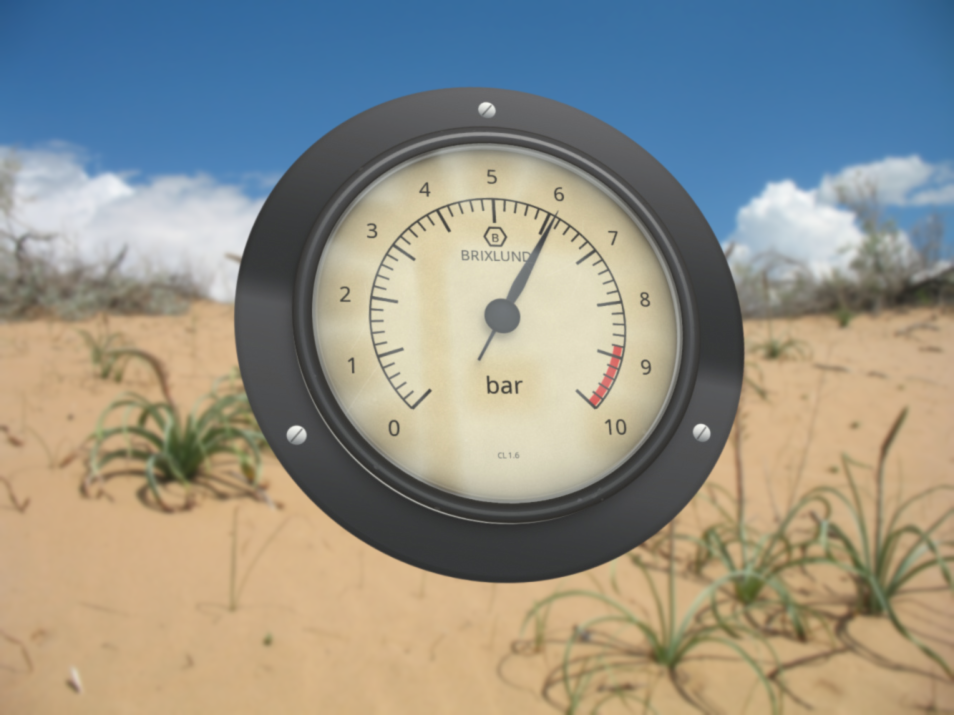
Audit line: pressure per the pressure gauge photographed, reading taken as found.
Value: 6.1 bar
